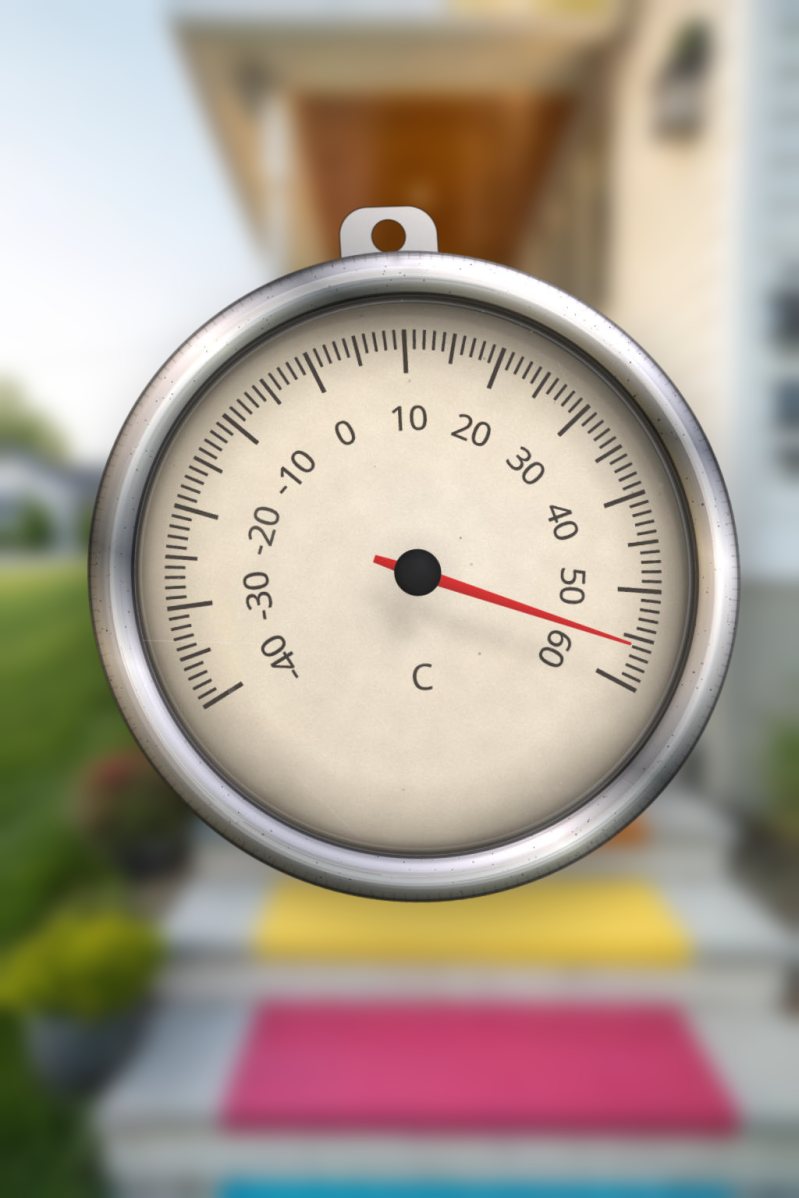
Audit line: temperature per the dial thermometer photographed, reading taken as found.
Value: 56 °C
